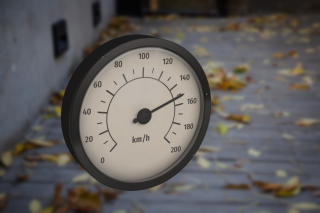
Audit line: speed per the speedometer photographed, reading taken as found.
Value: 150 km/h
